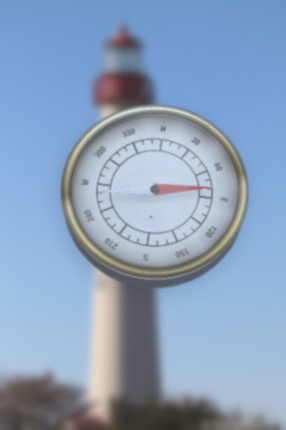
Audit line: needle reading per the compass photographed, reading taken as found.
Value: 80 °
